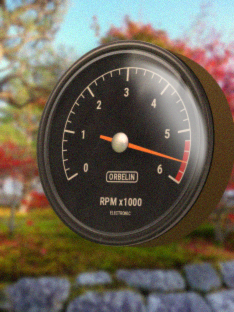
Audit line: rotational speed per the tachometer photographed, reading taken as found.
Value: 5600 rpm
